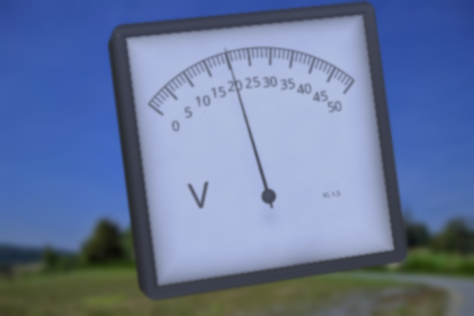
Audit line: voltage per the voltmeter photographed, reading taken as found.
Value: 20 V
